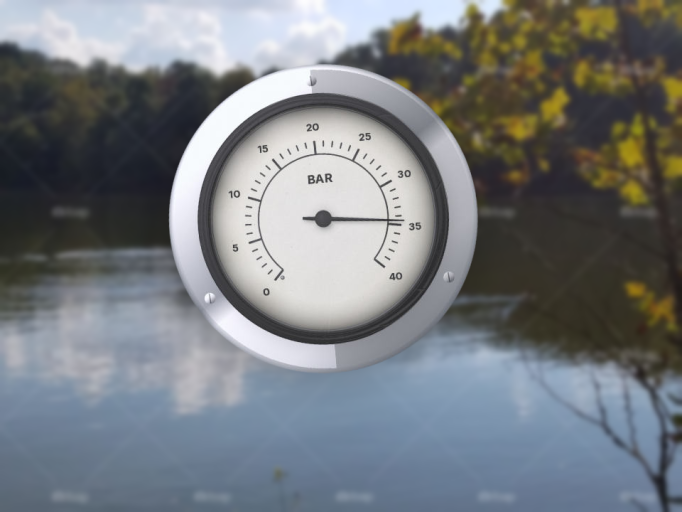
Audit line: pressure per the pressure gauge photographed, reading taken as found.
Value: 34.5 bar
